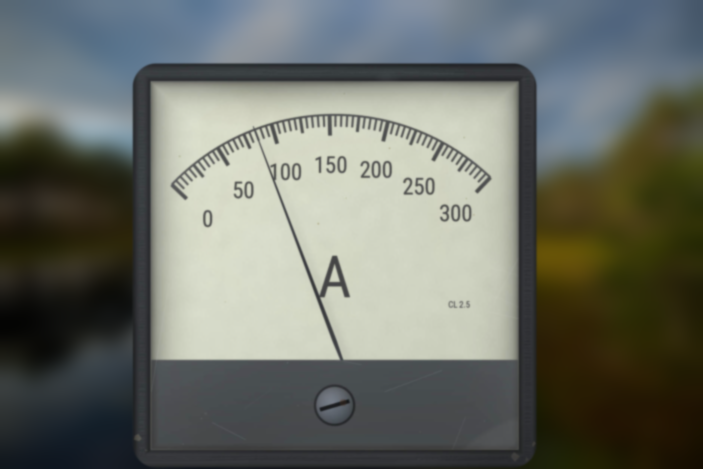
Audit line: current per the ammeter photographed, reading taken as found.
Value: 85 A
